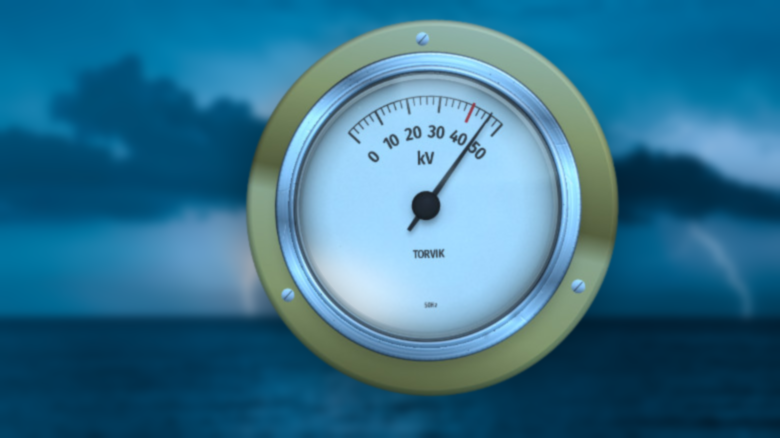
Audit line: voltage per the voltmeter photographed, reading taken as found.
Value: 46 kV
